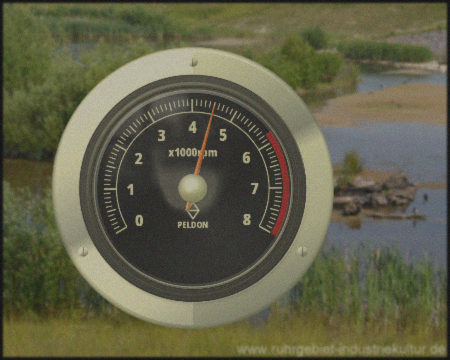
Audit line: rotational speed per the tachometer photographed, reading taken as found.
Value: 4500 rpm
